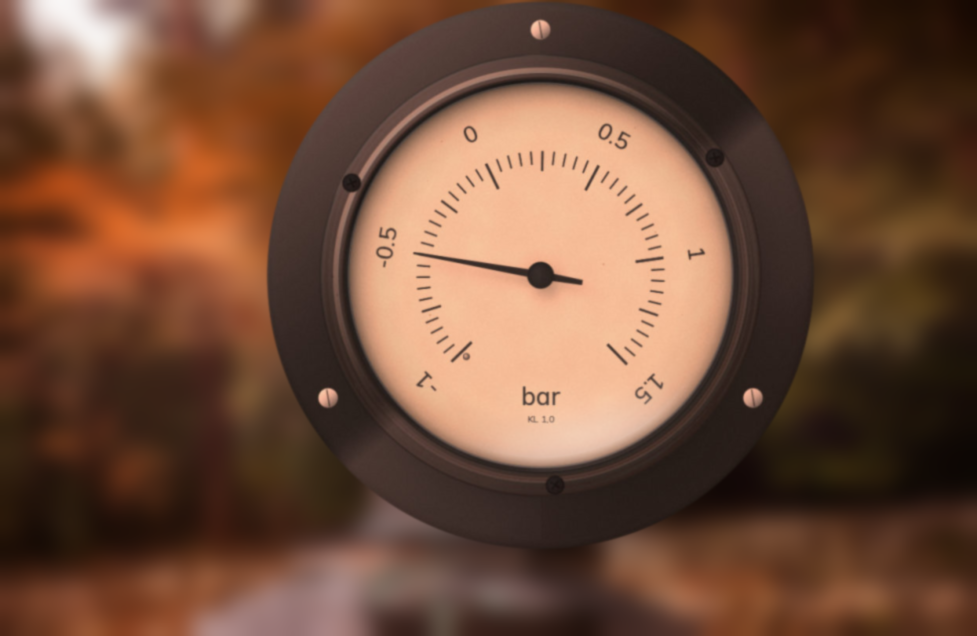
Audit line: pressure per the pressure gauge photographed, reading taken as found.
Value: -0.5 bar
